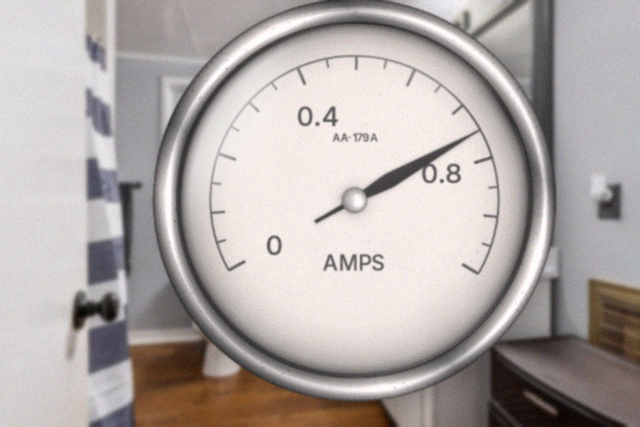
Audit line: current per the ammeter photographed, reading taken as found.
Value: 0.75 A
